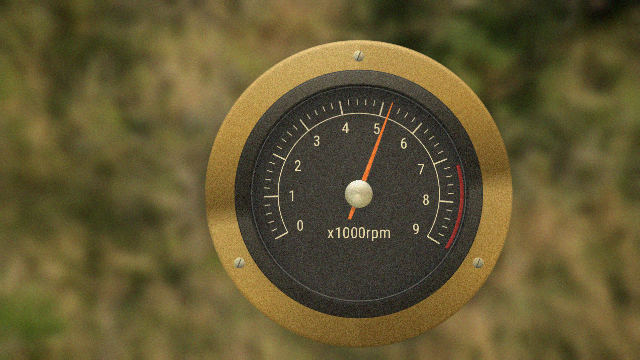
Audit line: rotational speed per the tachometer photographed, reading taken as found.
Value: 5200 rpm
